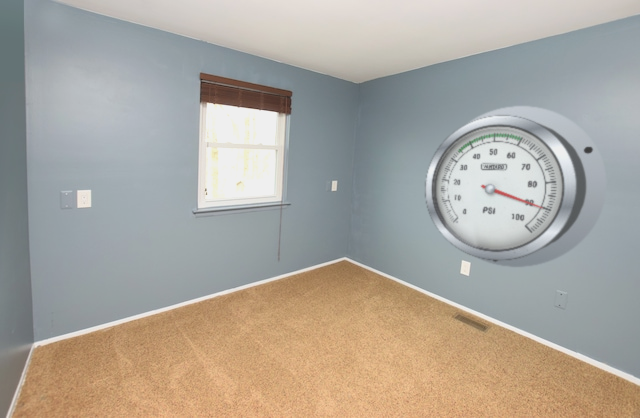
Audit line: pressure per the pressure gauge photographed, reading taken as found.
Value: 90 psi
